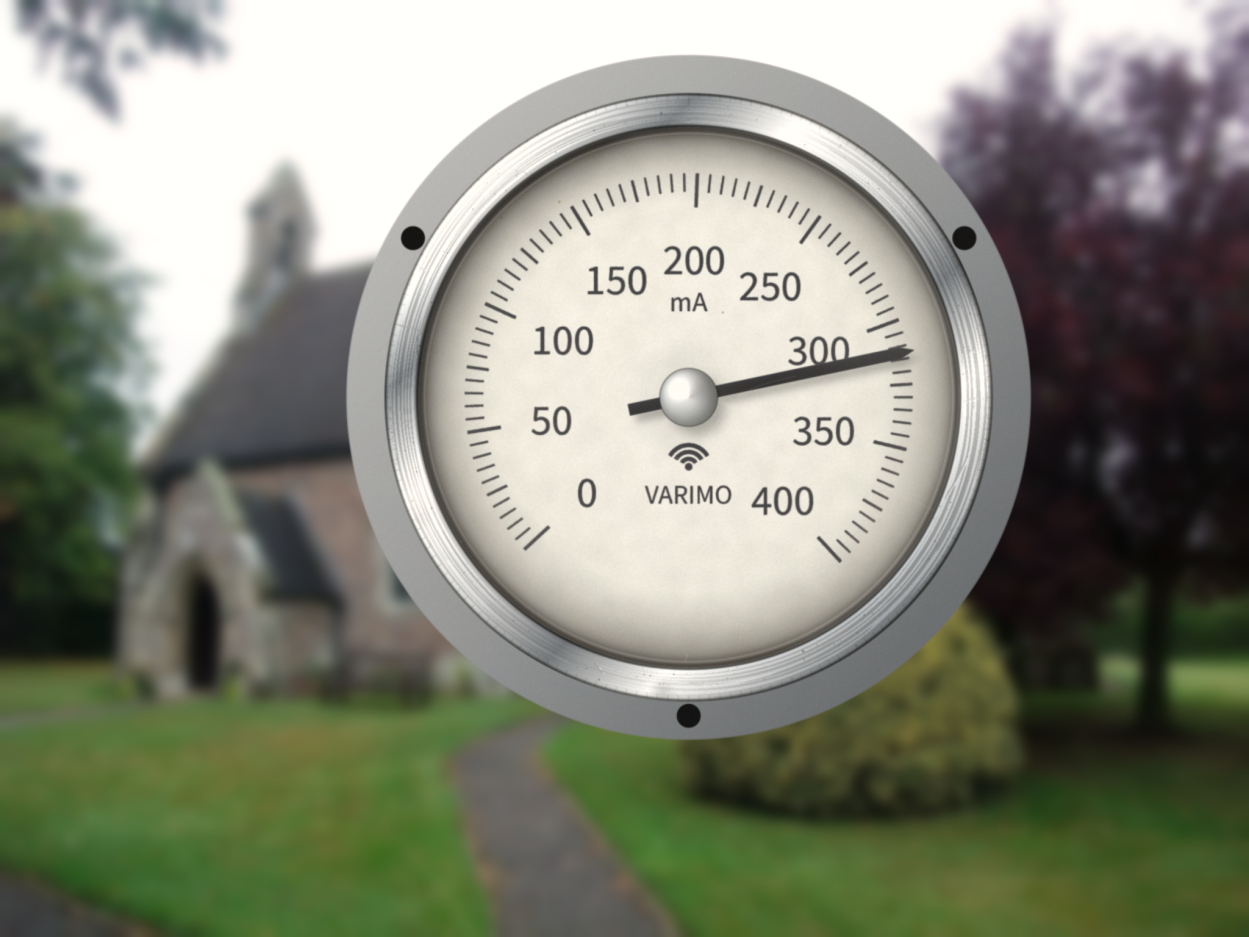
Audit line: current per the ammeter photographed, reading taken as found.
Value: 312.5 mA
